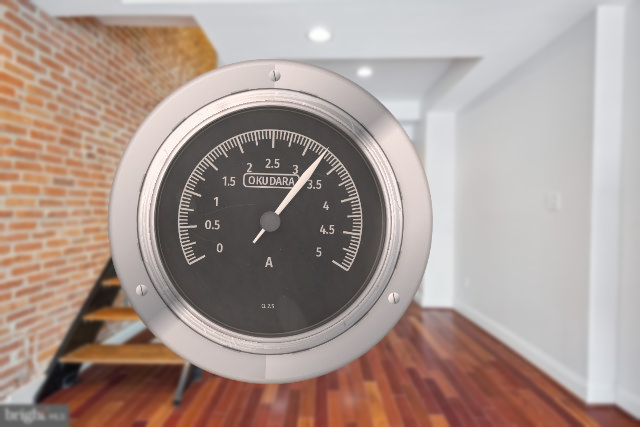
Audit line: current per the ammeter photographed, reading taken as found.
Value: 3.25 A
